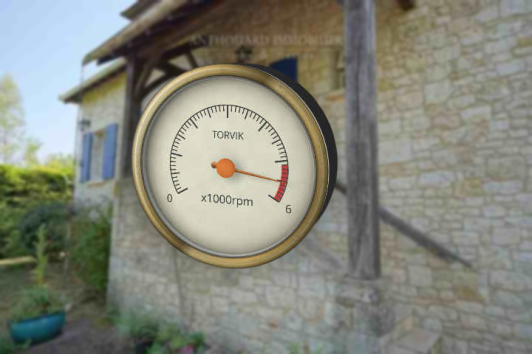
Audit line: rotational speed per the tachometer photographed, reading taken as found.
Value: 5500 rpm
